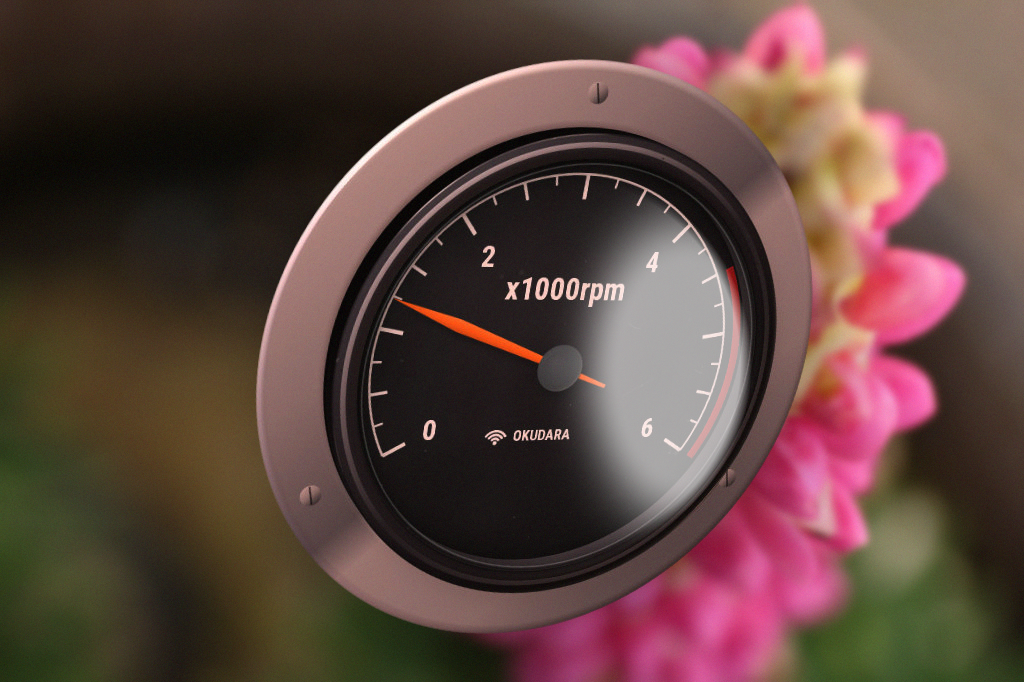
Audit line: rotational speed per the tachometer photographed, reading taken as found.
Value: 1250 rpm
